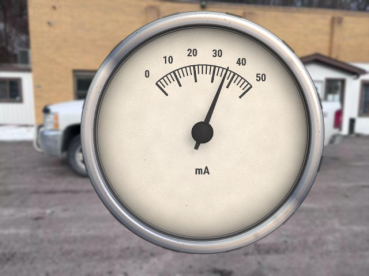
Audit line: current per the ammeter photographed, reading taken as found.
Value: 36 mA
